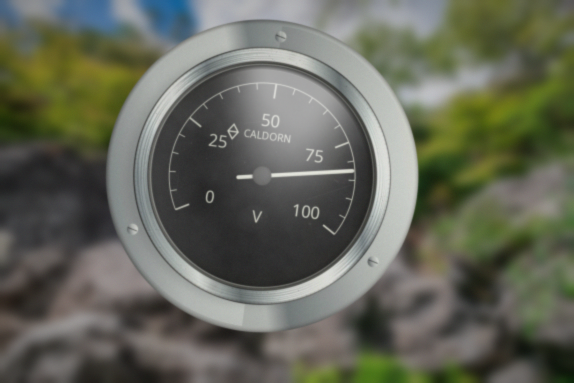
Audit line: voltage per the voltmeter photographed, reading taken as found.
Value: 82.5 V
